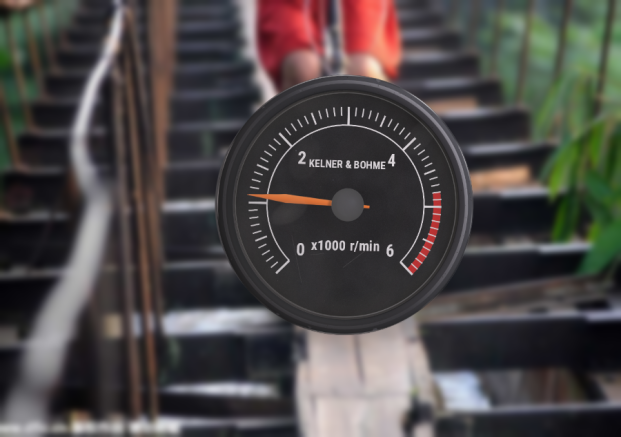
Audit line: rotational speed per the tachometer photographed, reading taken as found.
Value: 1100 rpm
